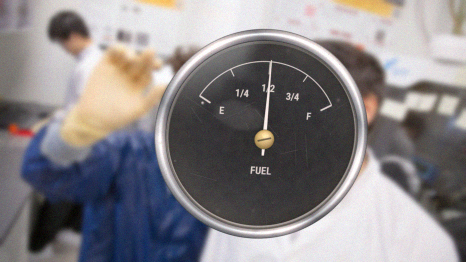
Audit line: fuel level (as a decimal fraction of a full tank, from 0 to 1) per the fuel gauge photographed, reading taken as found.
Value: 0.5
